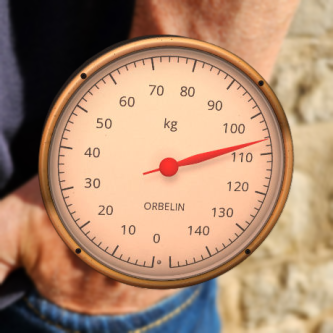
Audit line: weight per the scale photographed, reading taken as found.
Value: 106 kg
